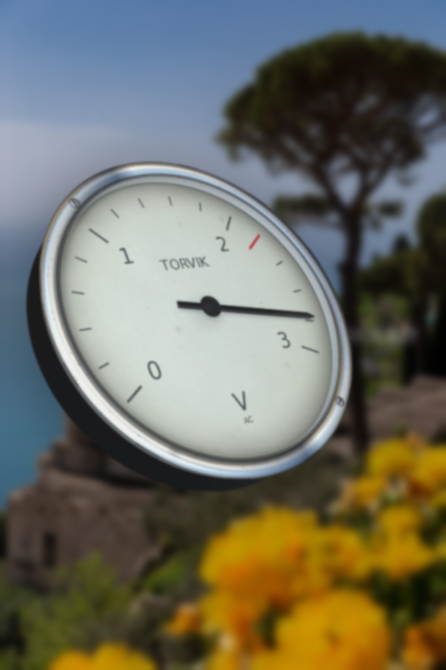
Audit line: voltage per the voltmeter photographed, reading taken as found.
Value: 2.8 V
